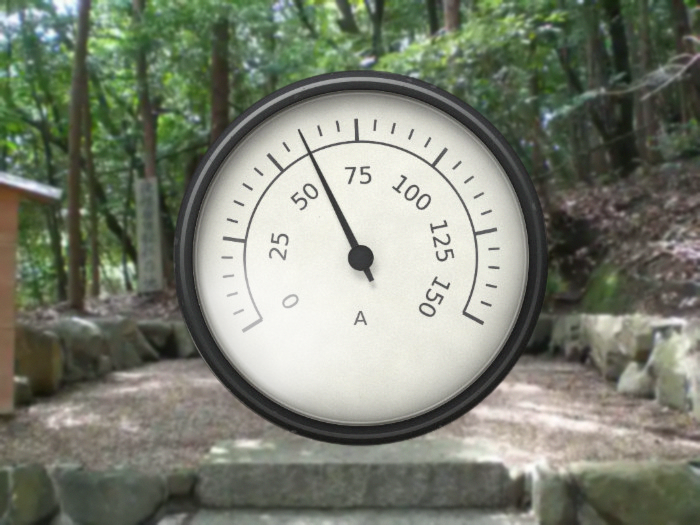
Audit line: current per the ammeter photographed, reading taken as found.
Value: 60 A
